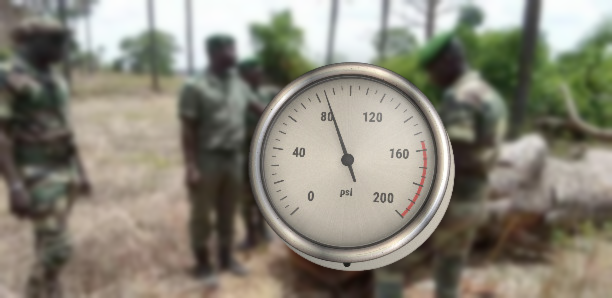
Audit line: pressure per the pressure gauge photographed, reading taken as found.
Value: 85 psi
